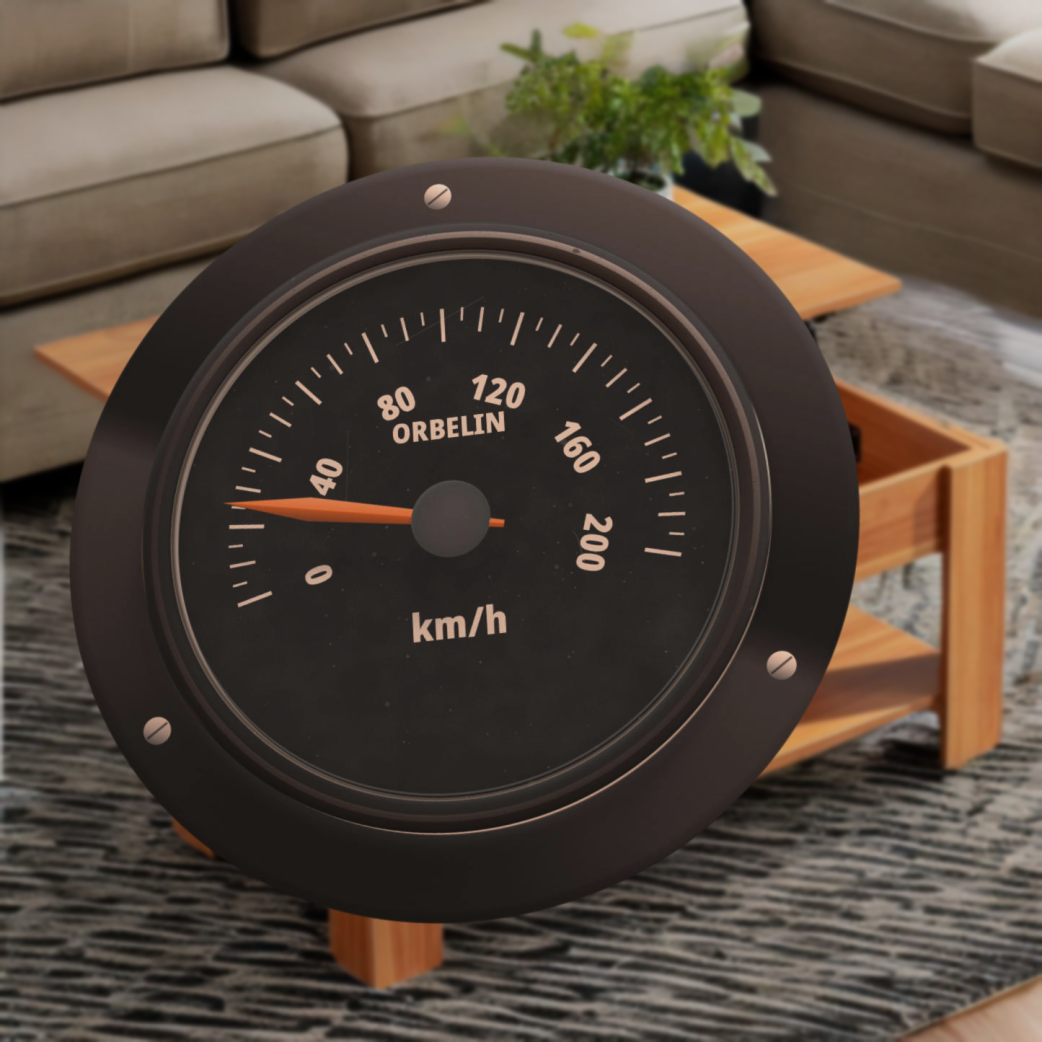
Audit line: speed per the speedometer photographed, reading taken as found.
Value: 25 km/h
